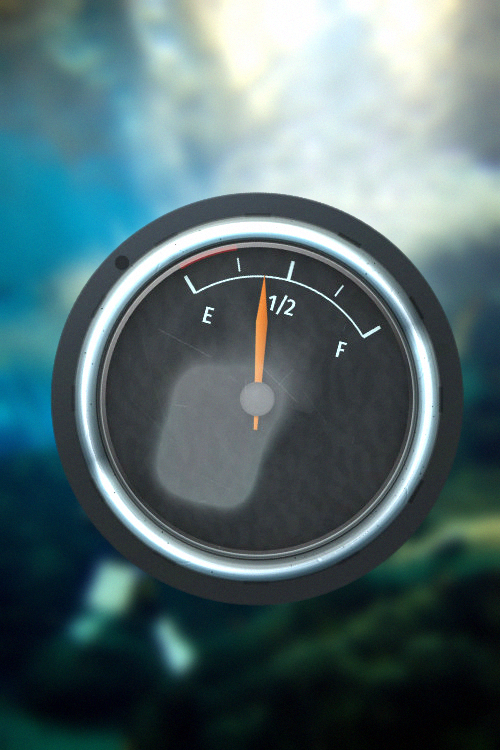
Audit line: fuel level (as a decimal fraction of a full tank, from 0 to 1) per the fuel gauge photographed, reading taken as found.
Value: 0.375
